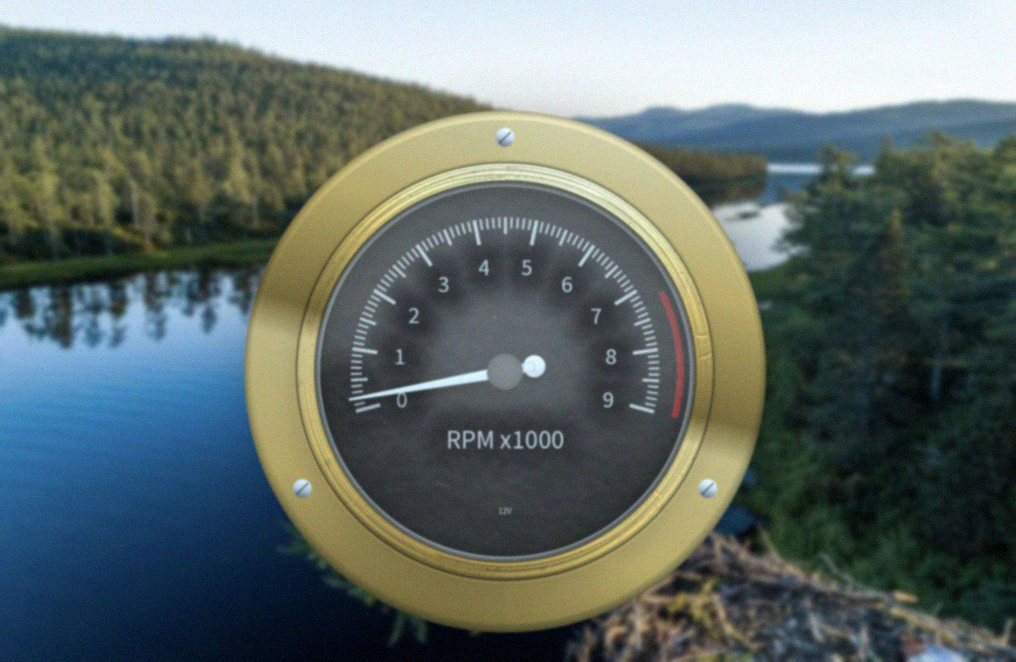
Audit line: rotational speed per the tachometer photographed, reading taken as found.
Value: 200 rpm
